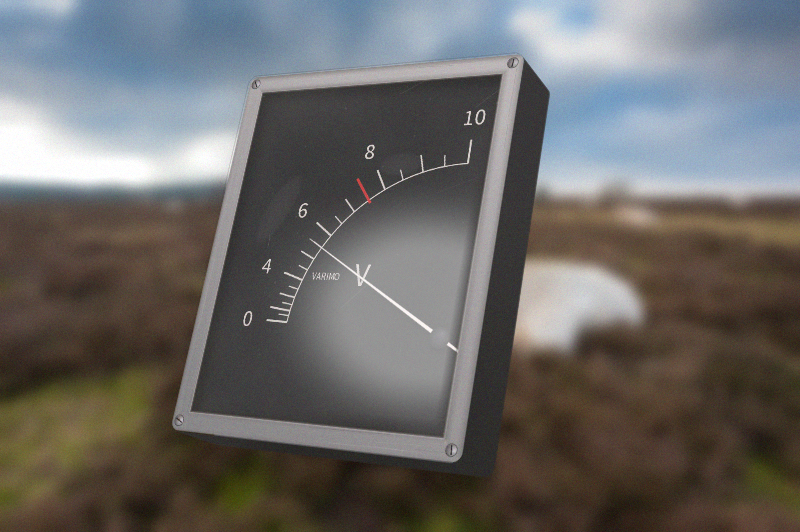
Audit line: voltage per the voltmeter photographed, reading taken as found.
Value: 5.5 V
